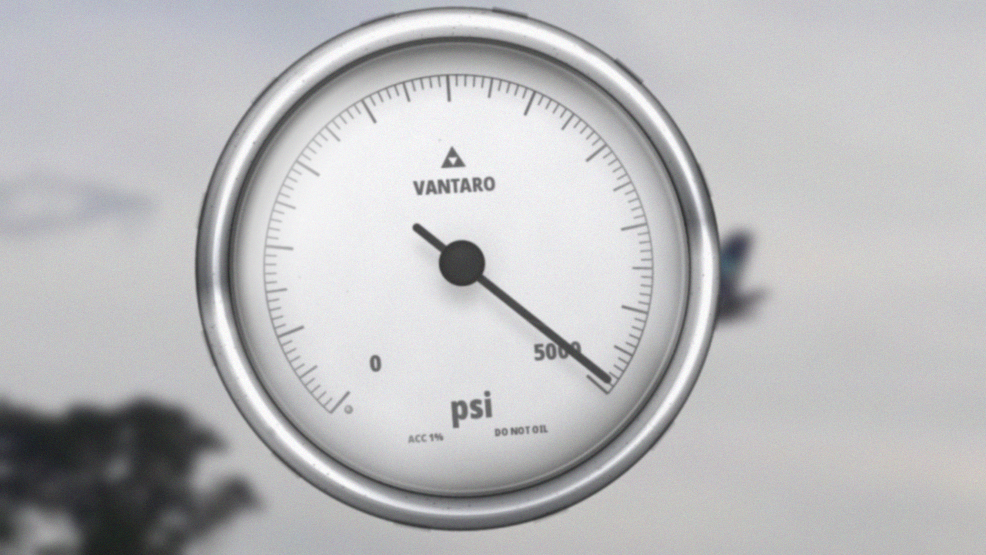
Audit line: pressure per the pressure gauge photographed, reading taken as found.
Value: 4950 psi
